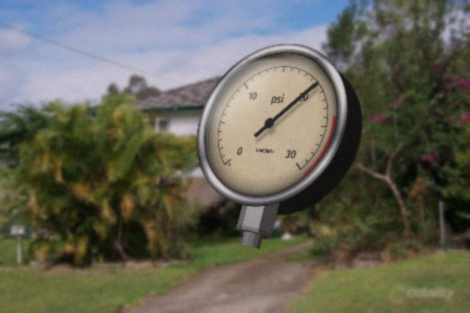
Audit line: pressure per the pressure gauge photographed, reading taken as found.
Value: 20 psi
